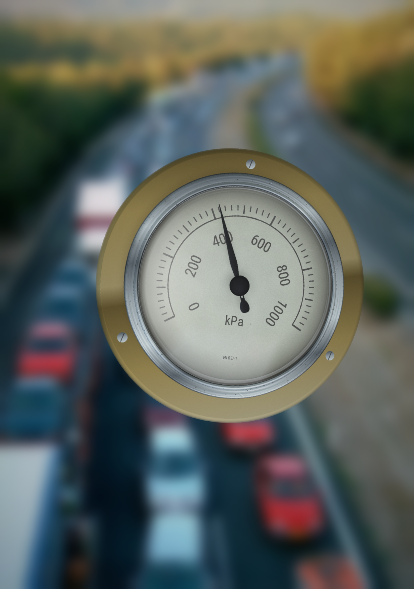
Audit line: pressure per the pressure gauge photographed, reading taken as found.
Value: 420 kPa
